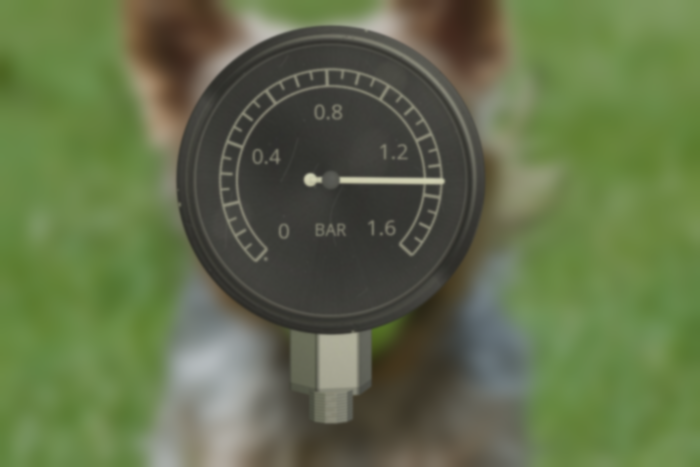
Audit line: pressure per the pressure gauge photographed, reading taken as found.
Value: 1.35 bar
